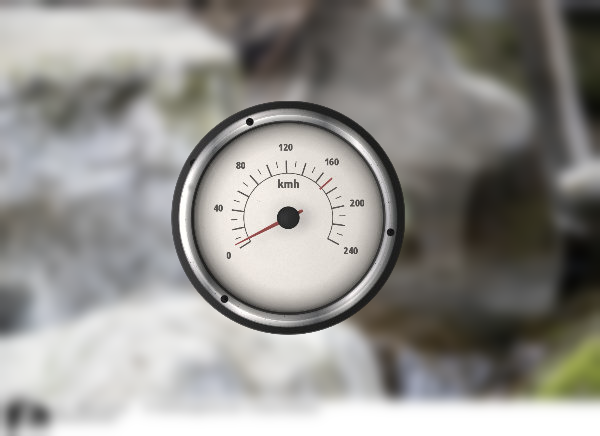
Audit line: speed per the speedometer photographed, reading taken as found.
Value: 5 km/h
